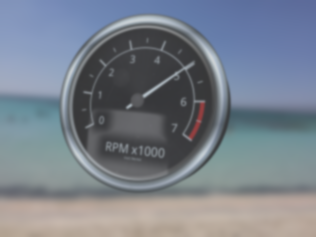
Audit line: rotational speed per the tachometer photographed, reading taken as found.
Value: 5000 rpm
